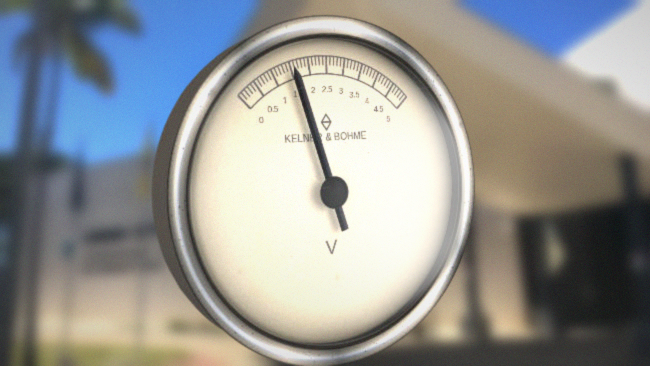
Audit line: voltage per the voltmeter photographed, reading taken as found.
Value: 1.5 V
